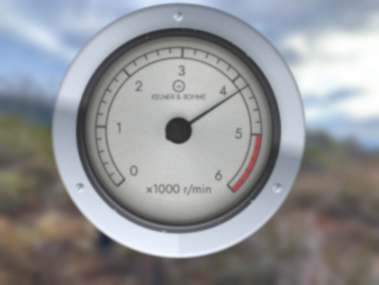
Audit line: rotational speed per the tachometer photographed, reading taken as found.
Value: 4200 rpm
